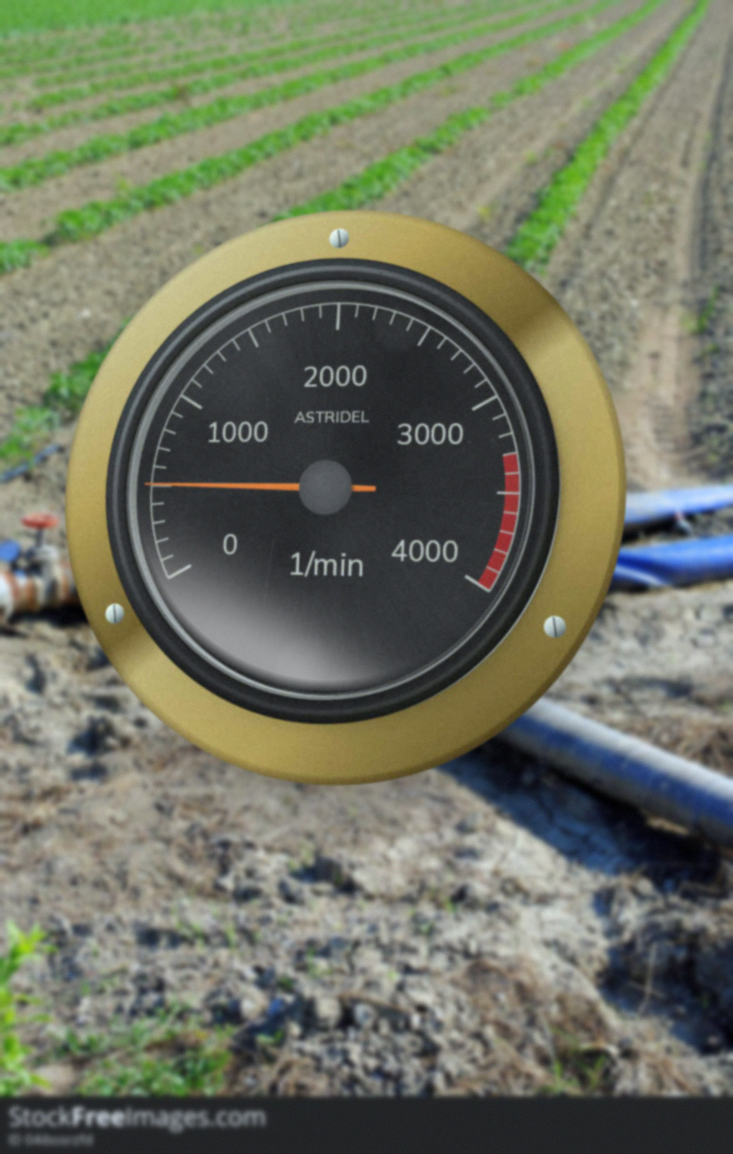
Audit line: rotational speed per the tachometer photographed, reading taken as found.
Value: 500 rpm
